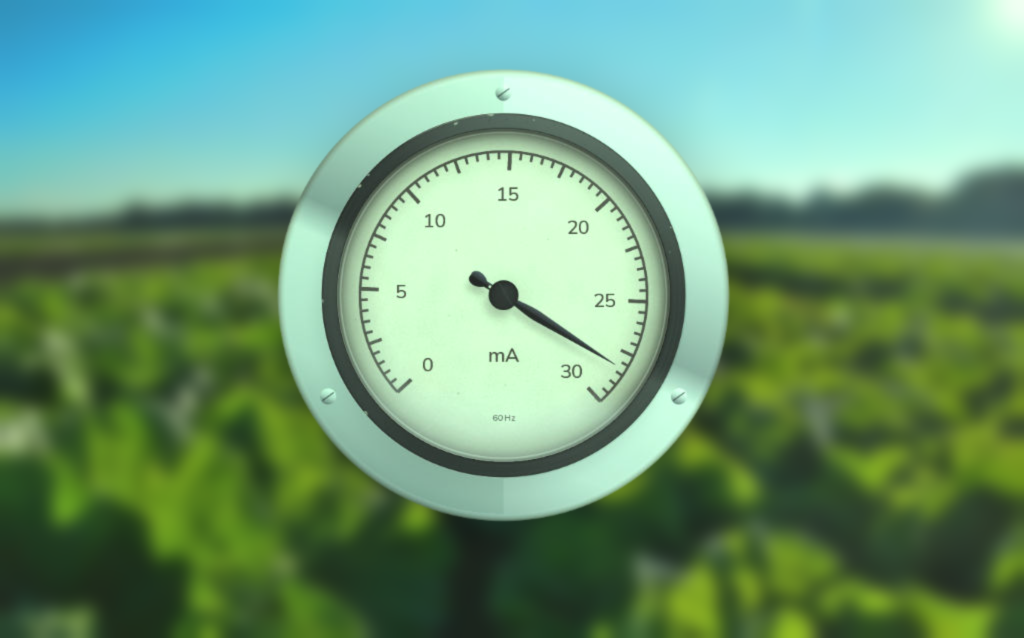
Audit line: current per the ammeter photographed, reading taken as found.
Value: 28.25 mA
